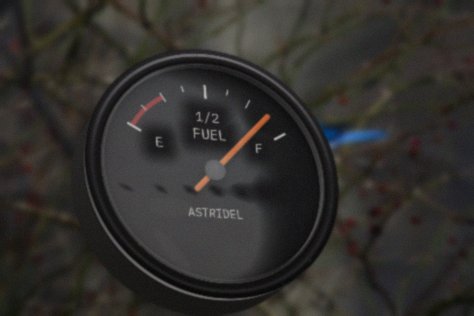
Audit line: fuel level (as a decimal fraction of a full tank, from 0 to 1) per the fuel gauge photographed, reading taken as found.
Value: 0.875
